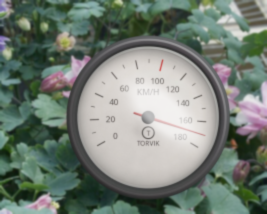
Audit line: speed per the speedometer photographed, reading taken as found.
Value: 170 km/h
